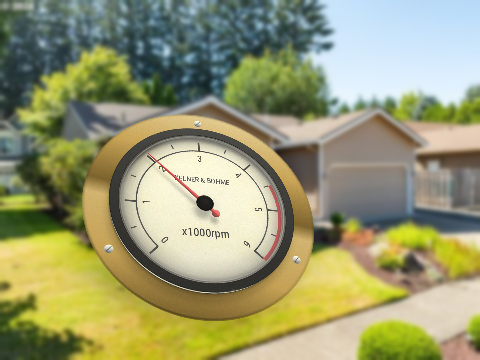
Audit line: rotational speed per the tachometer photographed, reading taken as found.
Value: 2000 rpm
